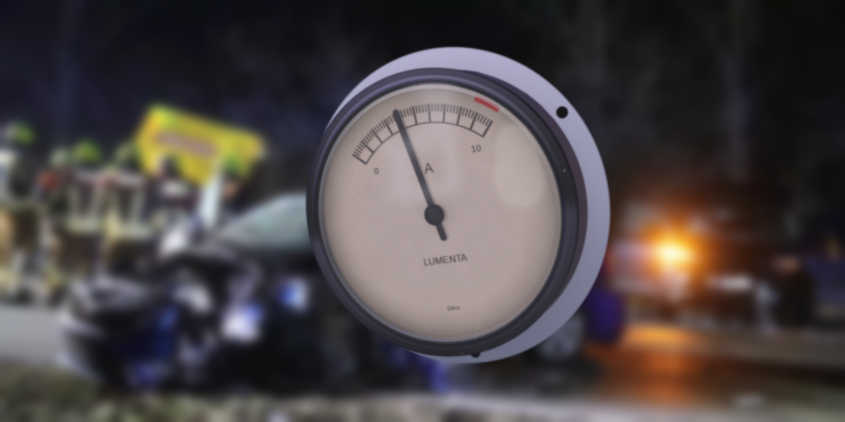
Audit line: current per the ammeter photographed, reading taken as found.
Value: 4 A
